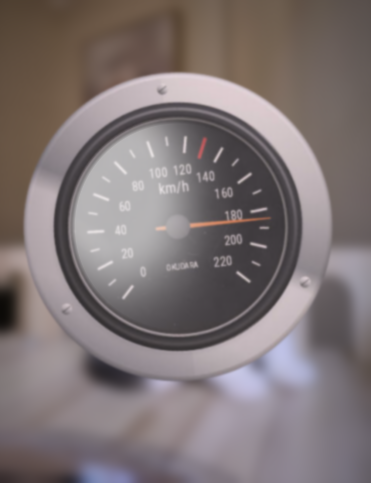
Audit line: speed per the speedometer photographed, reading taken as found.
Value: 185 km/h
